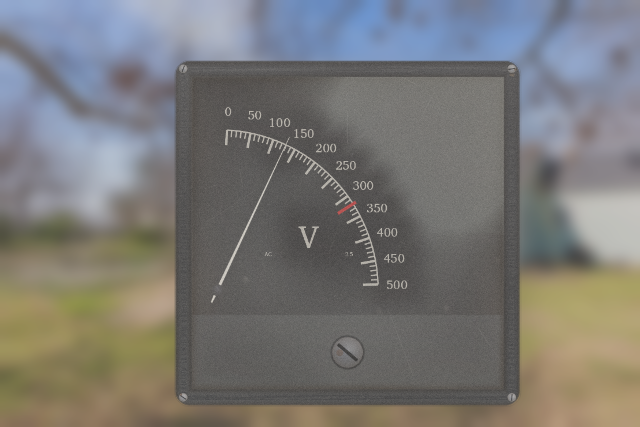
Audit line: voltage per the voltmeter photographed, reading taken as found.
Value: 130 V
